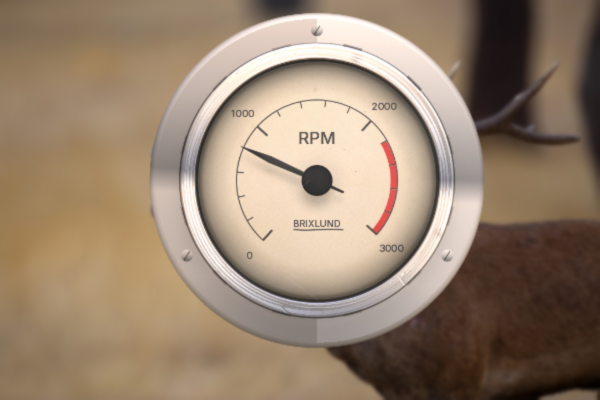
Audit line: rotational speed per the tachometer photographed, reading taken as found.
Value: 800 rpm
